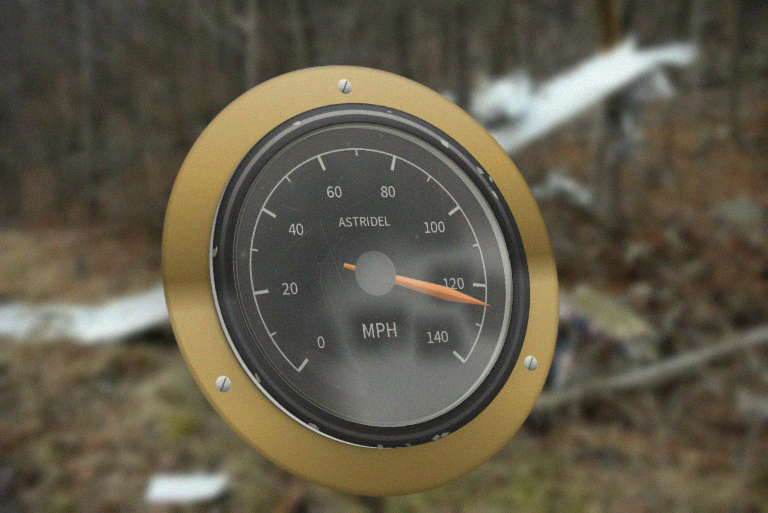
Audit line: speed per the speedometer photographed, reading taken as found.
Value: 125 mph
